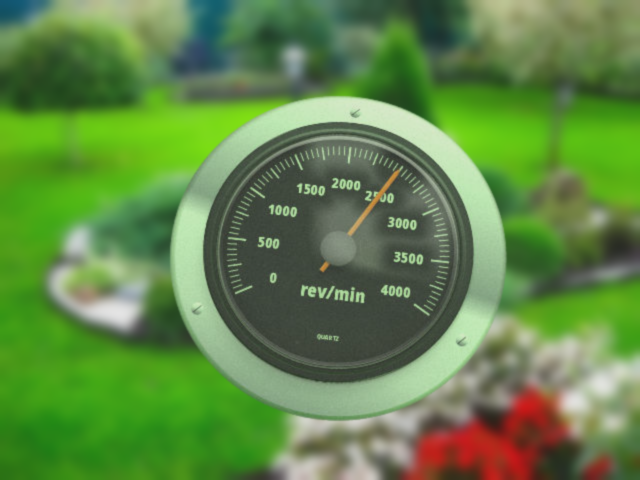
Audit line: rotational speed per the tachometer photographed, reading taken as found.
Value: 2500 rpm
